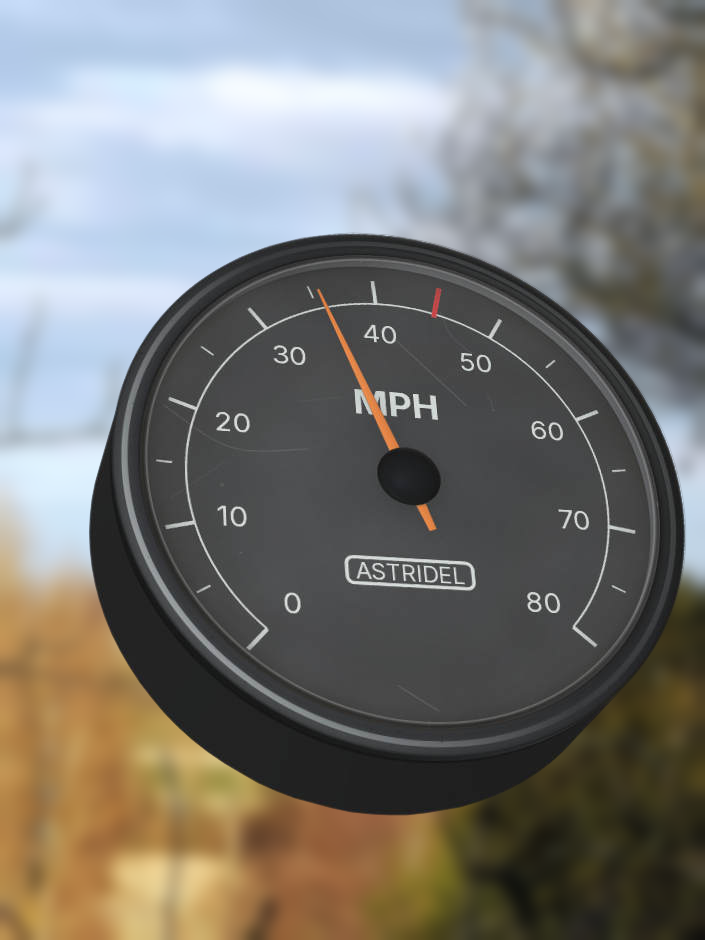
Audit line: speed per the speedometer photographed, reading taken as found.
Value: 35 mph
